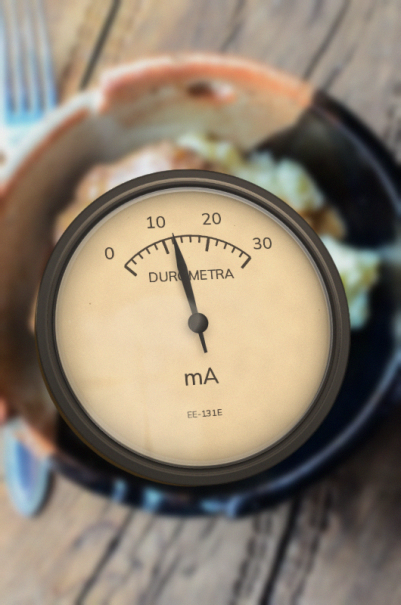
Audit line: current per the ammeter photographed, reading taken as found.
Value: 12 mA
